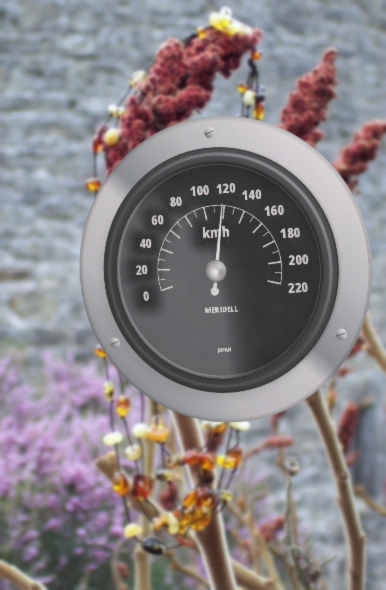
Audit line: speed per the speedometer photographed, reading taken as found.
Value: 120 km/h
